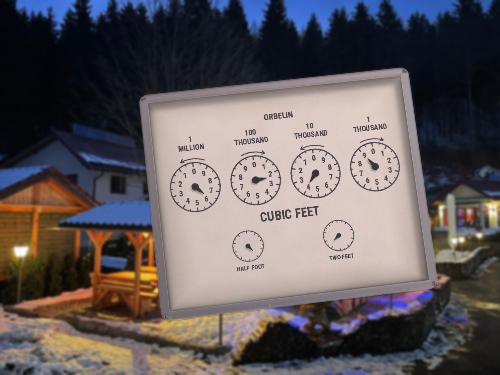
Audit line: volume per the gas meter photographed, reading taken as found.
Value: 623900 ft³
